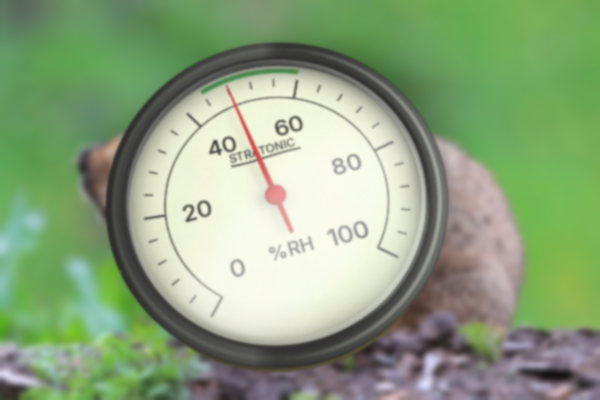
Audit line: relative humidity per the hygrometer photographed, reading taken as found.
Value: 48 %
